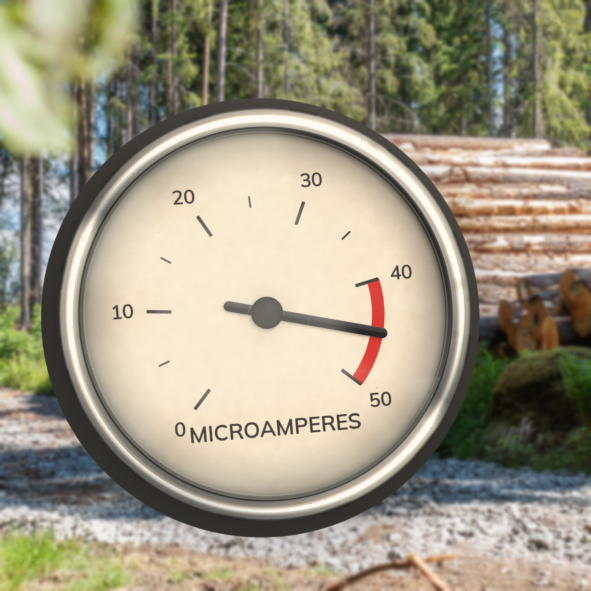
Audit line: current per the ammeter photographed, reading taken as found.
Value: 45 µA
